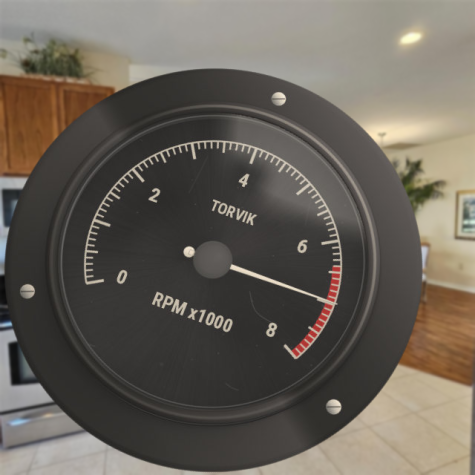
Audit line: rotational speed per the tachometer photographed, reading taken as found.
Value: 7000 rpm
